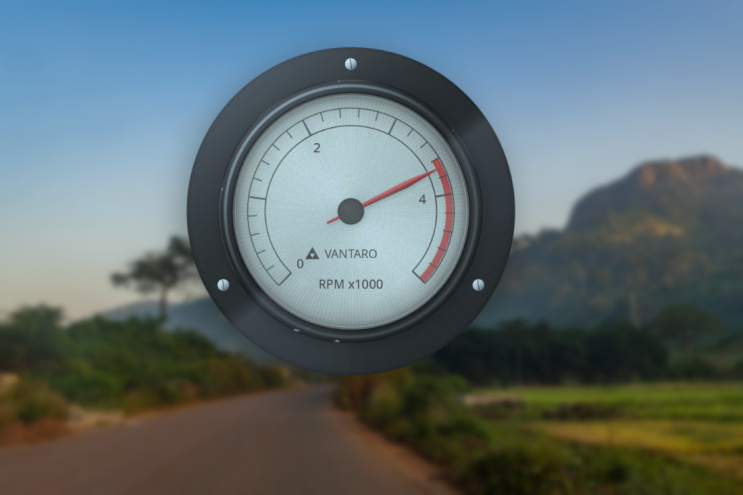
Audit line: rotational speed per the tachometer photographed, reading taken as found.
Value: 3700 rpm
